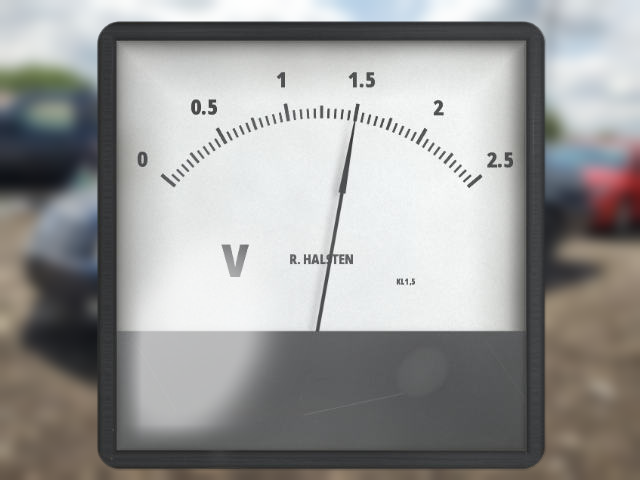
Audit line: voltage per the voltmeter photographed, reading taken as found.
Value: 1.5 V
